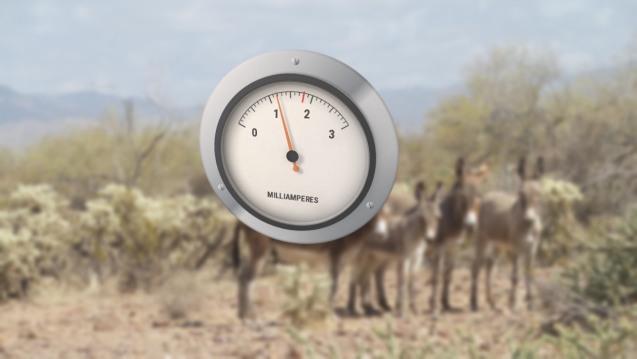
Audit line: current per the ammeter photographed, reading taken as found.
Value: 1.2 mA
